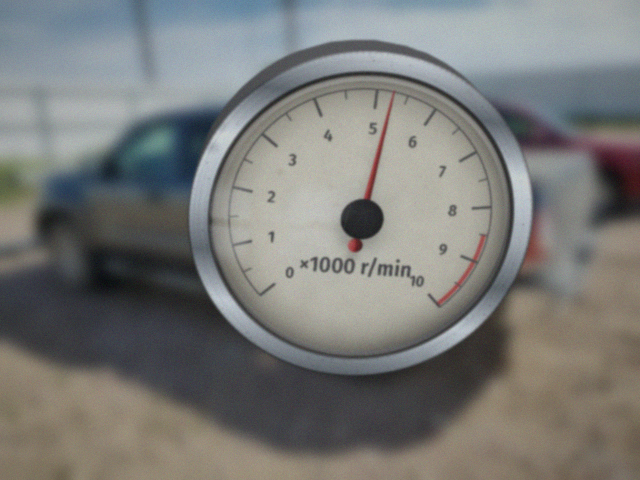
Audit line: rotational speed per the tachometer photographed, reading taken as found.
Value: 5250 rpm
